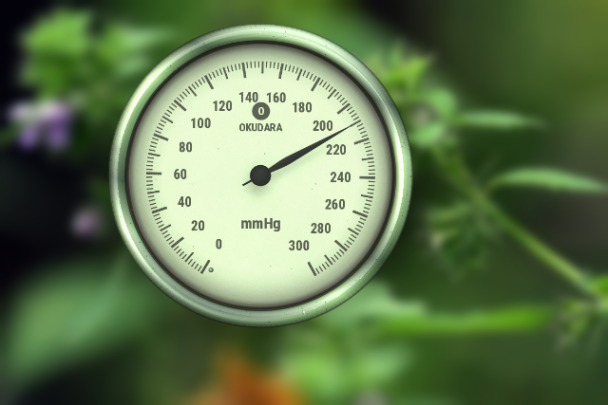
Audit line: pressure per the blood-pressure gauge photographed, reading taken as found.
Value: 210 mmHg
